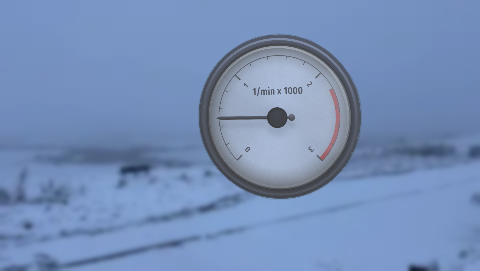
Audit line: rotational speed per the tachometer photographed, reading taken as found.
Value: 500 rpm
